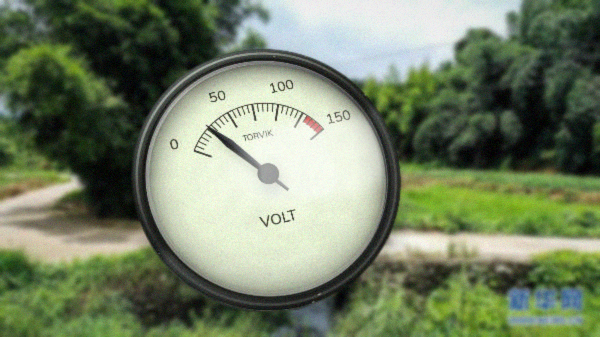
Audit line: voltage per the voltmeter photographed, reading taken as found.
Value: 25 V
